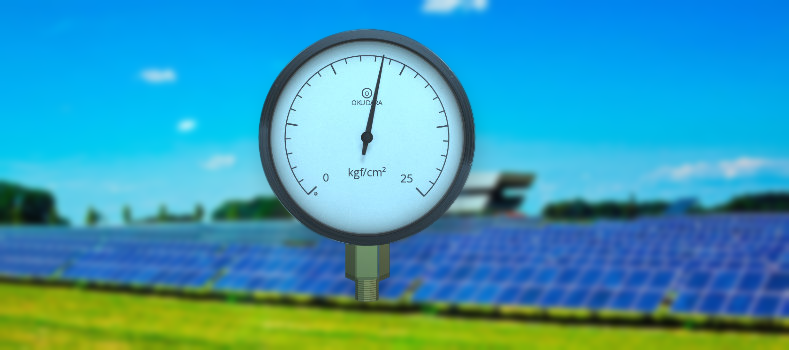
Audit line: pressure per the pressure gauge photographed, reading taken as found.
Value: 13.5 kg/cm²
